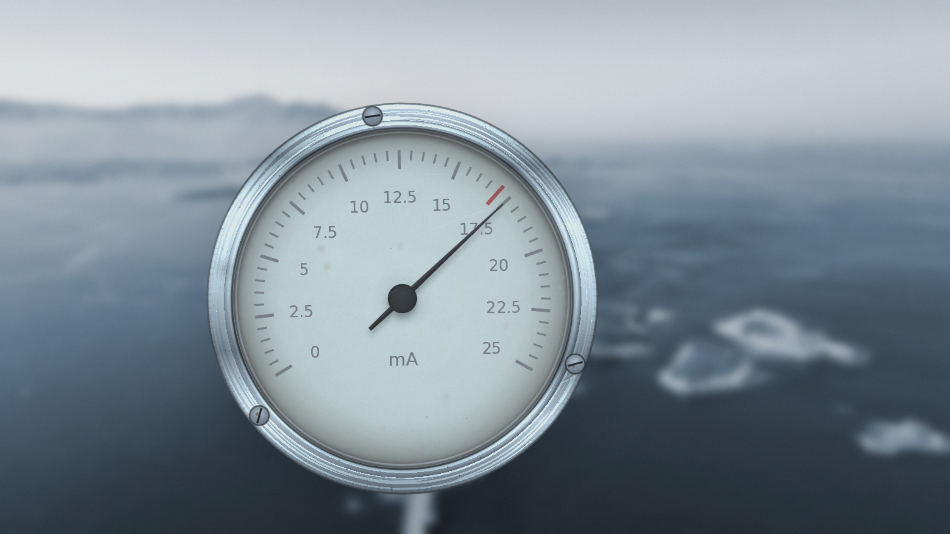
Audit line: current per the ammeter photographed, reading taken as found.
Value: 17.5 mA
